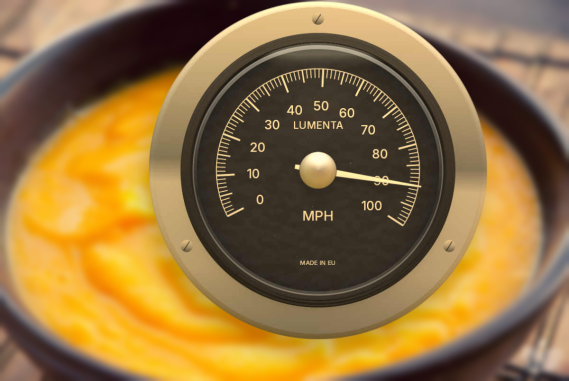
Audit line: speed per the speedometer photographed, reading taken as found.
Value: 90 mph
